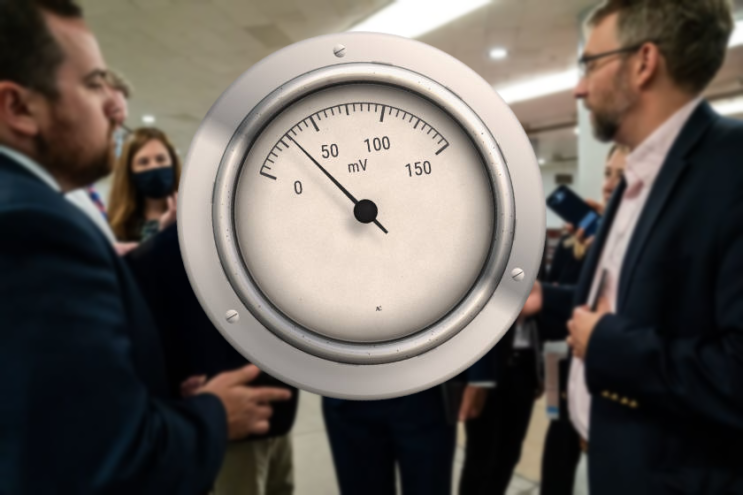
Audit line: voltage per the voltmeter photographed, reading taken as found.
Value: 30 mV
